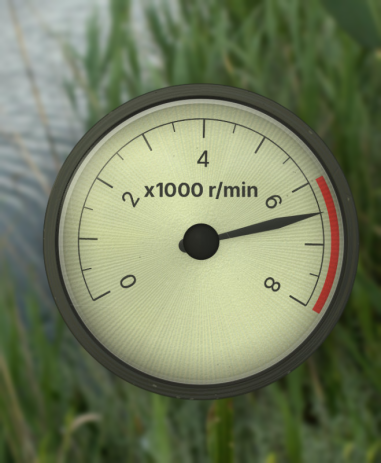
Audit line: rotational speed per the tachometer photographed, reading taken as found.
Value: 6500 rpm
